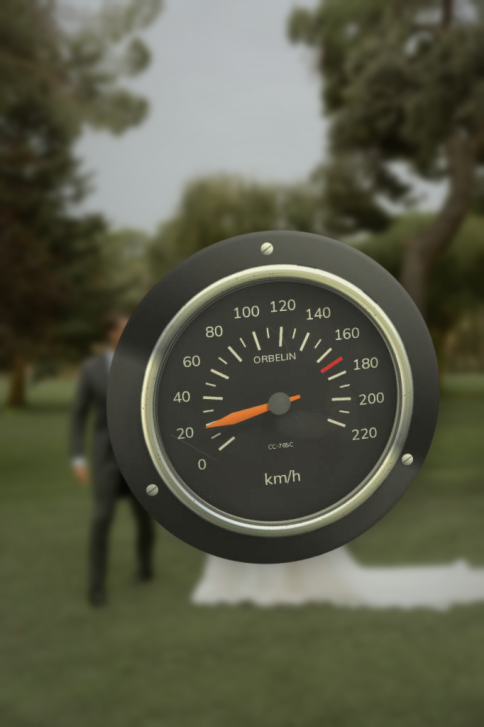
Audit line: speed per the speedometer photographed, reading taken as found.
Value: 20 km/h
